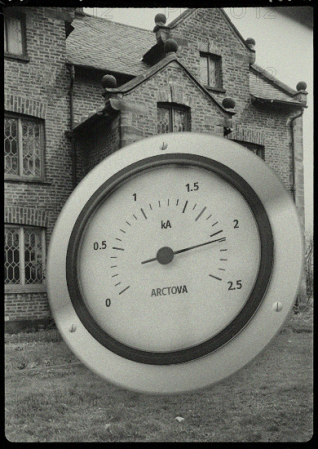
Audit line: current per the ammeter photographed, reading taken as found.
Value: 2.1 kA
